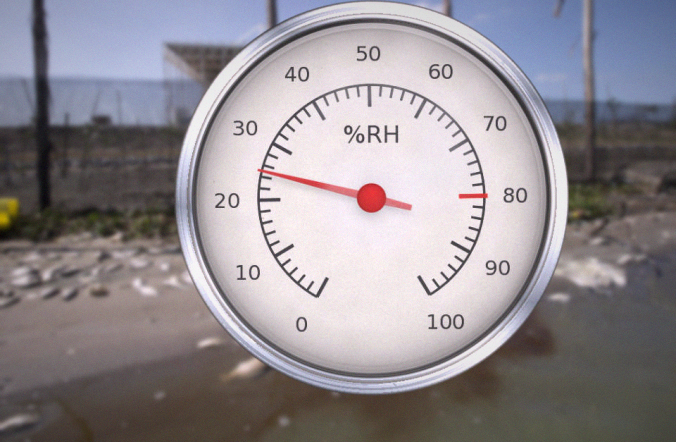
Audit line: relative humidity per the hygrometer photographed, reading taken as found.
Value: 25 %
